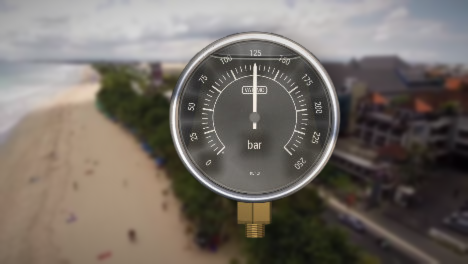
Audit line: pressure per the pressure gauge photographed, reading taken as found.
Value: 125 bar
